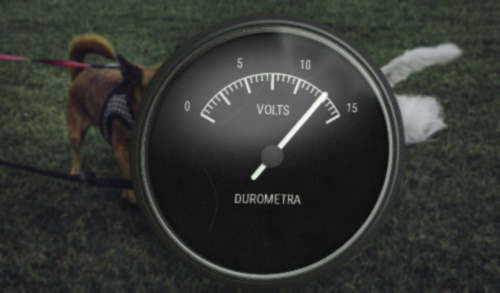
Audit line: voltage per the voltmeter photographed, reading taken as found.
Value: 12.5 V
